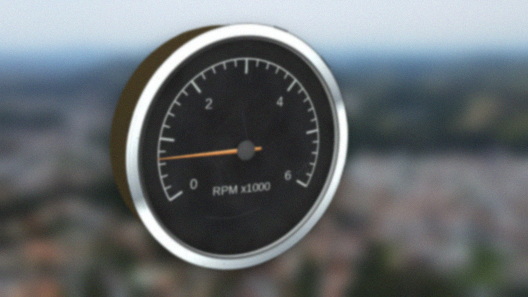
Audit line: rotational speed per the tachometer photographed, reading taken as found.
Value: 700 rpm
